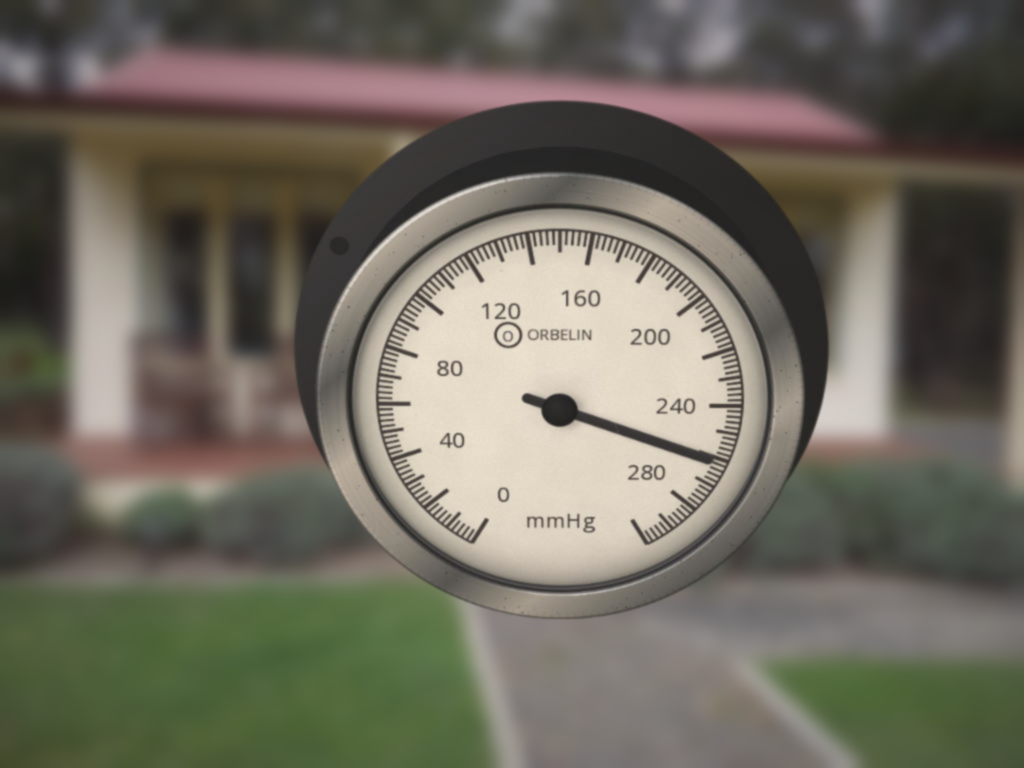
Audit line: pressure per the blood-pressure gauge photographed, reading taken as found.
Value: 260 mmHg
